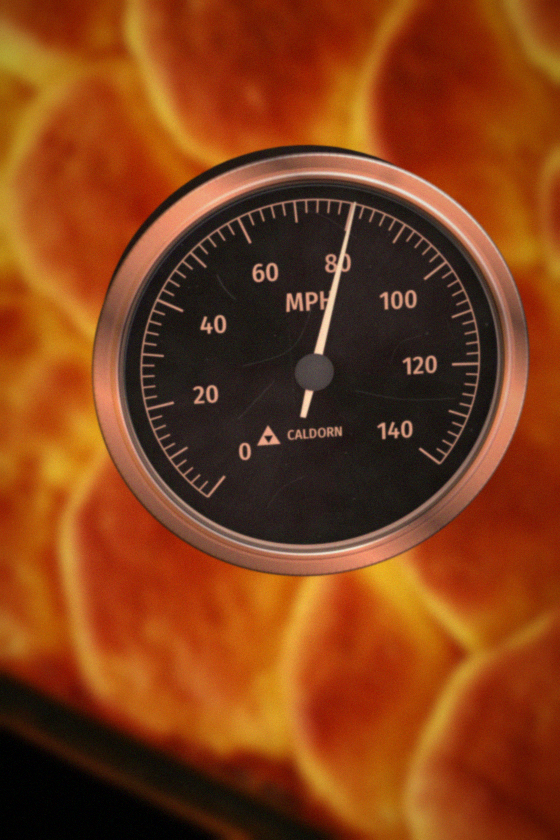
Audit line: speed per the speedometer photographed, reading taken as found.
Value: 80 mph
